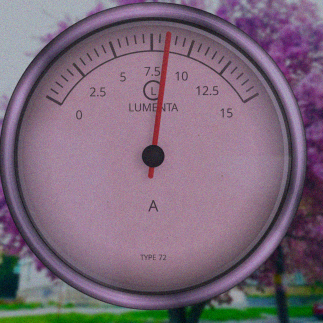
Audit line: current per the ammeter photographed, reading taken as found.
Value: 8.5 A
